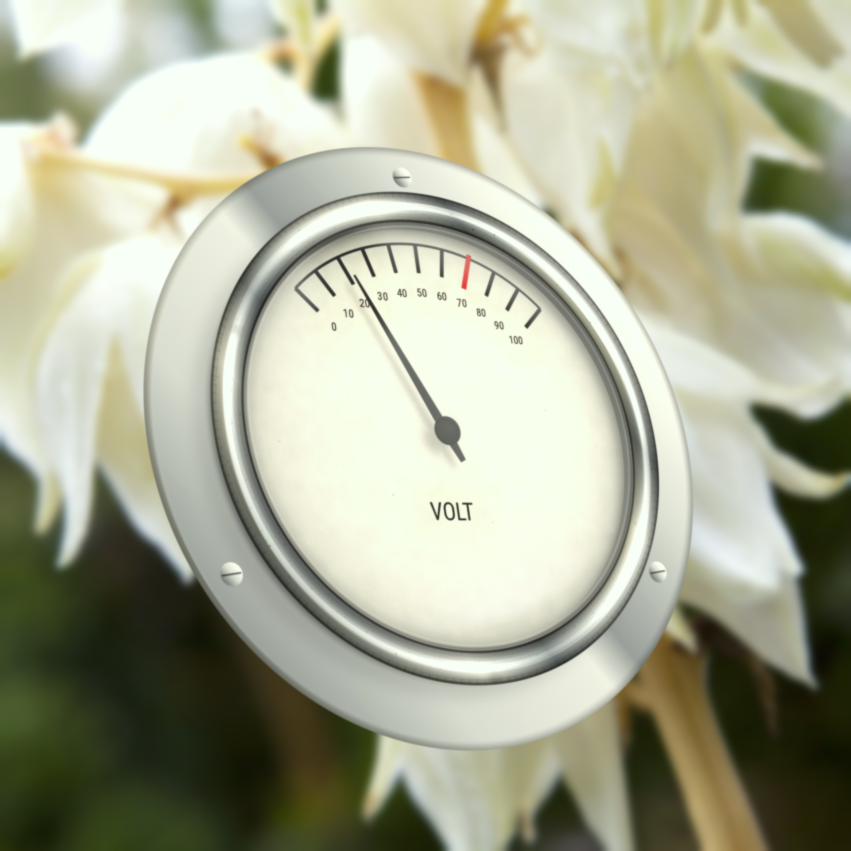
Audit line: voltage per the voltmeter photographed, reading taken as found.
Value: 20 V
